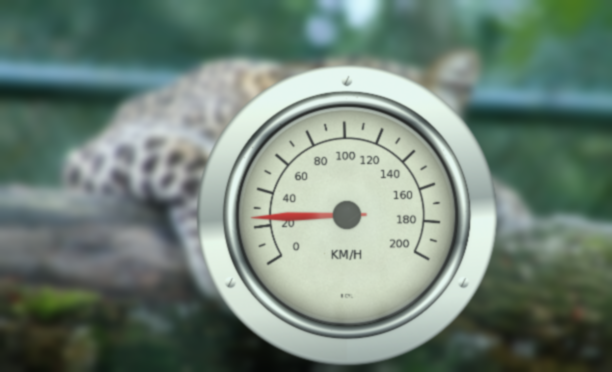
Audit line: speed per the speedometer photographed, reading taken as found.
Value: 25 km/h
